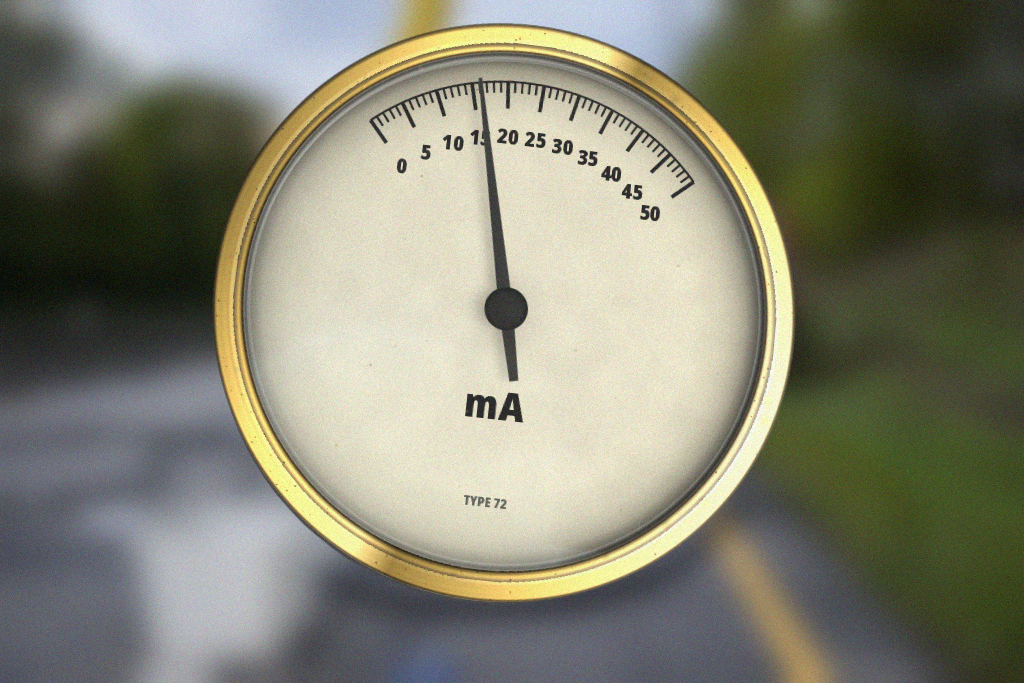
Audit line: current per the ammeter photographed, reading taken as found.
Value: 16 mA
